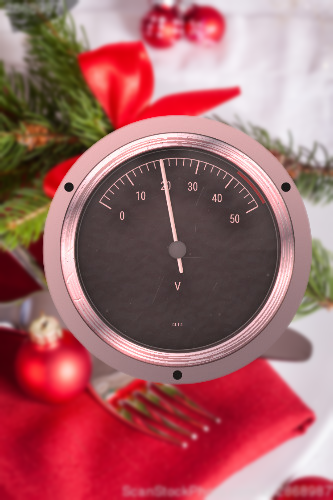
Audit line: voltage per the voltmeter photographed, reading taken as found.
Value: 20 V
